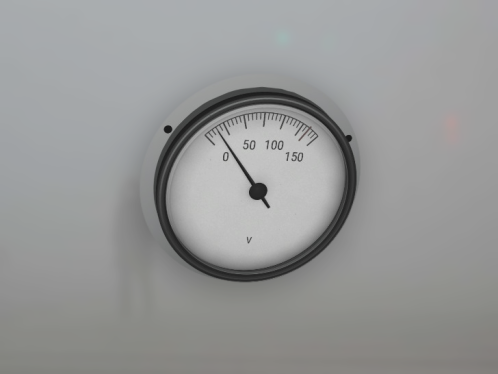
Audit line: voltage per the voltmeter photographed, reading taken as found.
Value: 15 V
